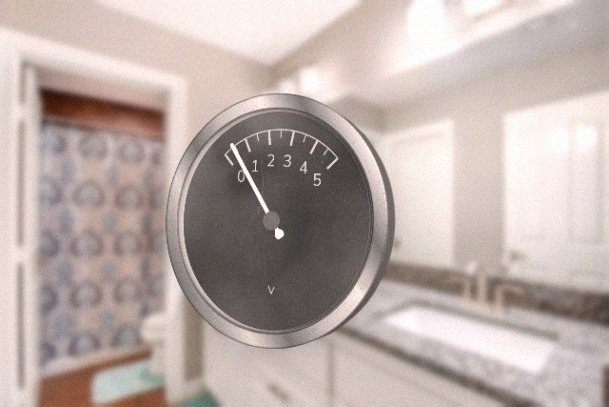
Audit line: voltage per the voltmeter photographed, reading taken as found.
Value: 0.5 V
